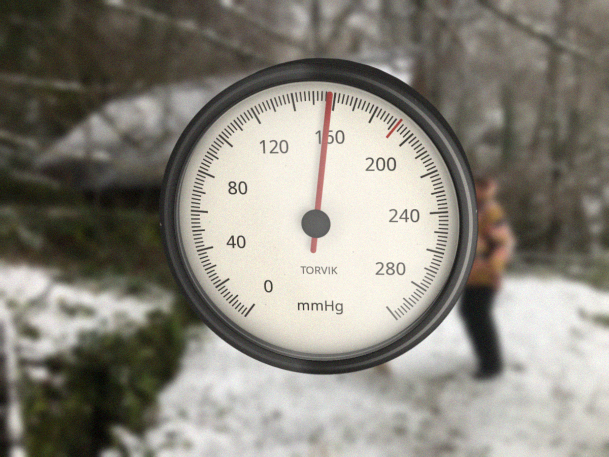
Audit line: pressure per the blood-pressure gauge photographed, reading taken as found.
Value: 158 mmHg
